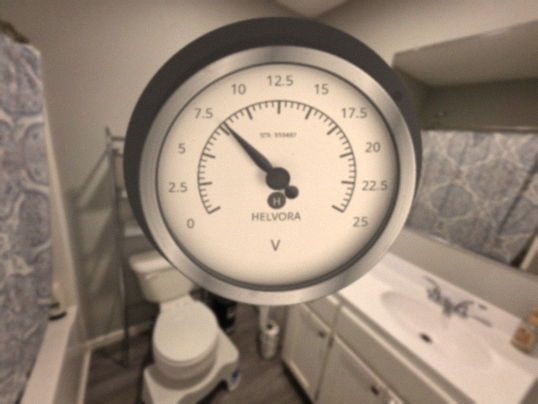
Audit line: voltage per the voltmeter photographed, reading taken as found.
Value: 8 V
